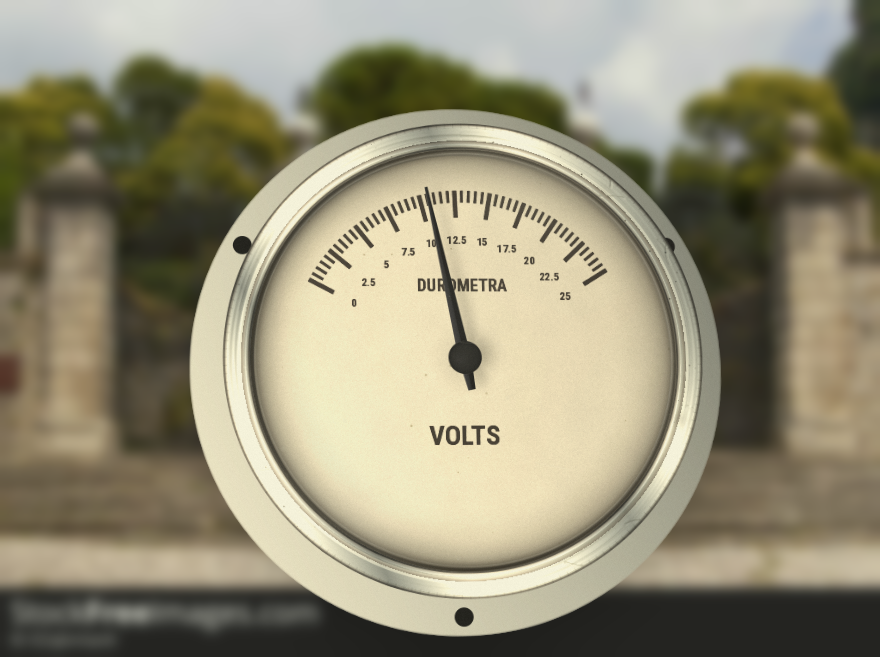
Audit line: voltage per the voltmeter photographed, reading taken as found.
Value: 10.5 V
